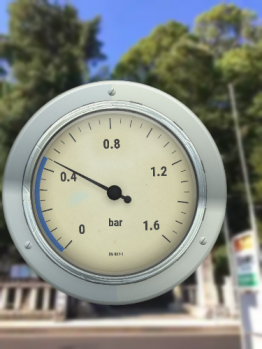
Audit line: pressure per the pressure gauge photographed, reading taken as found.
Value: 0.45 bar
